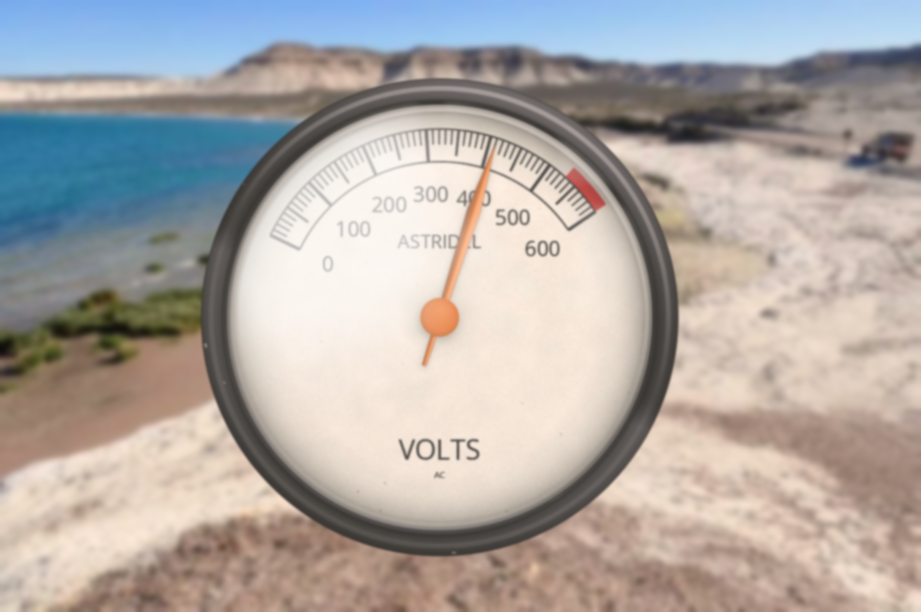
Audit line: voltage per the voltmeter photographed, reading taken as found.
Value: 410 V
